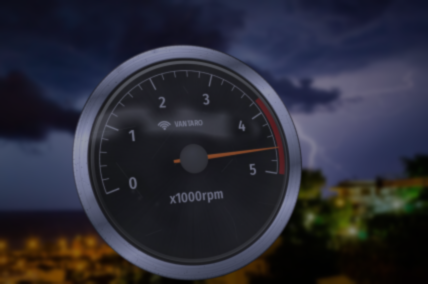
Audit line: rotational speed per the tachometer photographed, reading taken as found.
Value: 4600 rpm
